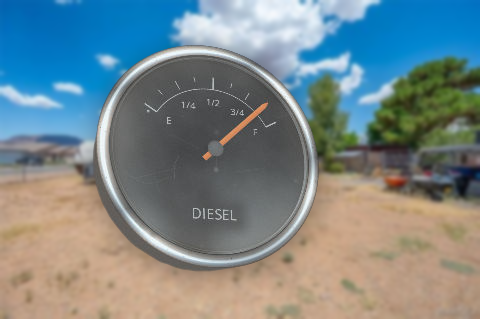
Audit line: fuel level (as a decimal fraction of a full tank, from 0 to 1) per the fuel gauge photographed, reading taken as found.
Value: 0.875
